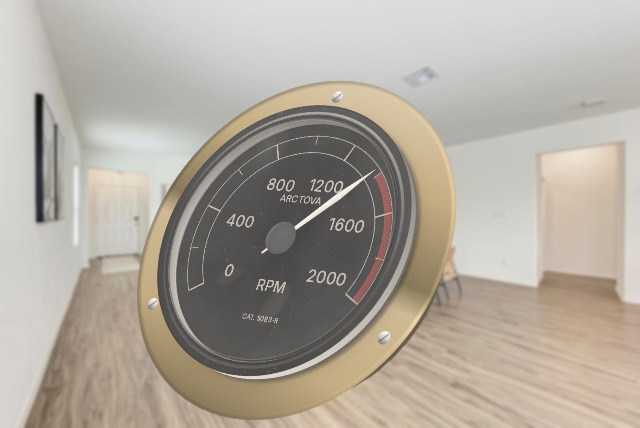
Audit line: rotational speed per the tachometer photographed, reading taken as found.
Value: 1400 rpm
